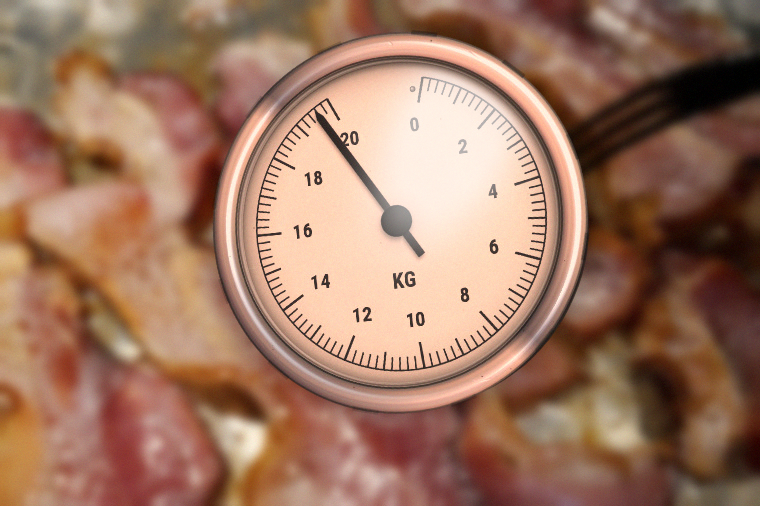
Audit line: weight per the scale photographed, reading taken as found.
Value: 19.6 kg
